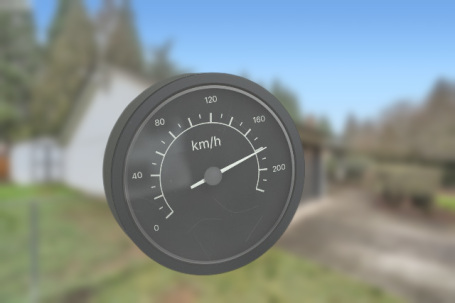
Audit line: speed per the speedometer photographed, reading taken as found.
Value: 180 km/h
